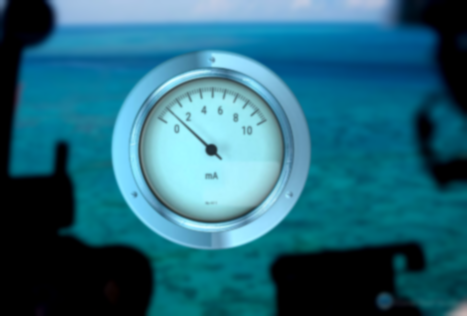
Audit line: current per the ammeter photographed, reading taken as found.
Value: 1 mA
